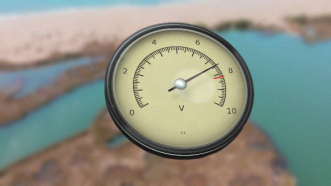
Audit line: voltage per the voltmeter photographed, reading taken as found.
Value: 7.5 V
